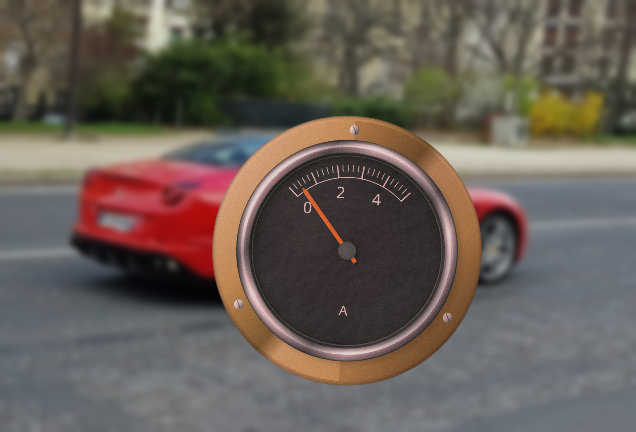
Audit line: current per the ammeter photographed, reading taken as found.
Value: 0.4 A
